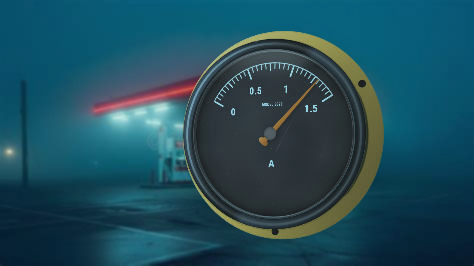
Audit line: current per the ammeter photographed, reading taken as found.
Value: 1.3 A
